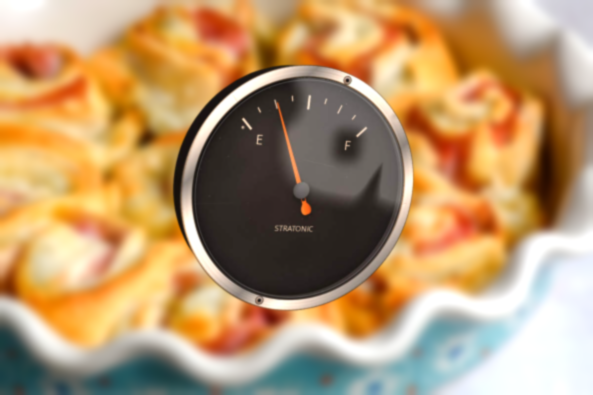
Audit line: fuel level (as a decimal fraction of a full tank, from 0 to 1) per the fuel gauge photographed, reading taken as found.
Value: 0.25
